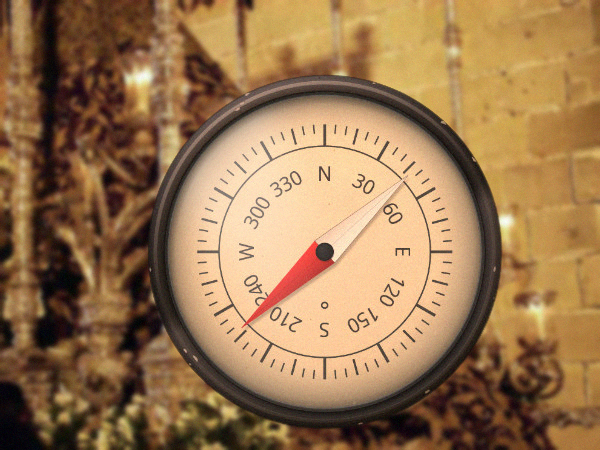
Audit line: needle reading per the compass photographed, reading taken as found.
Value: 227.5 °
